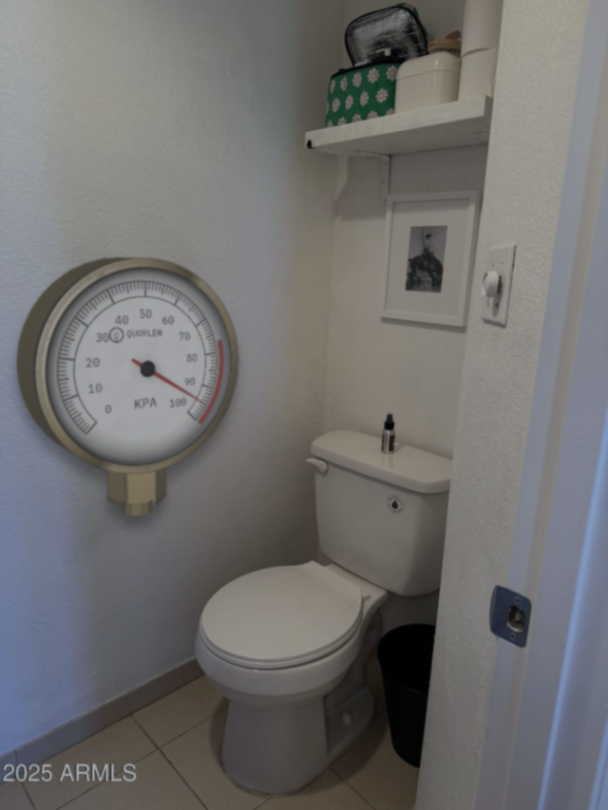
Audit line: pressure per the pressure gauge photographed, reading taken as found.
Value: 95 kPa
